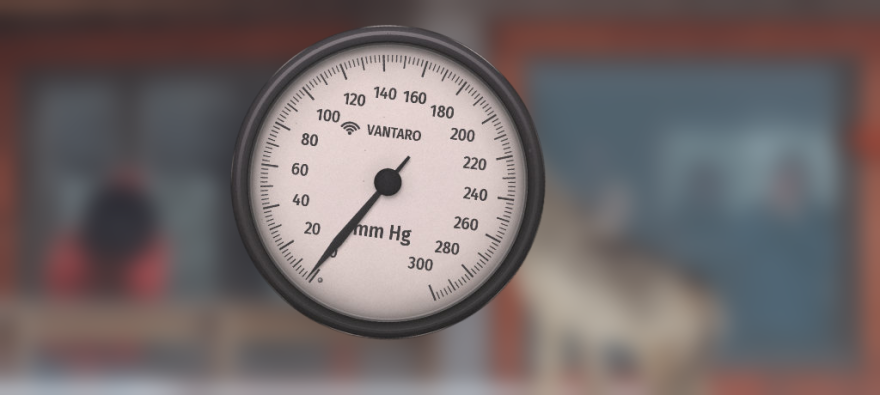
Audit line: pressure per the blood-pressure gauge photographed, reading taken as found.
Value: 2 mmHg
